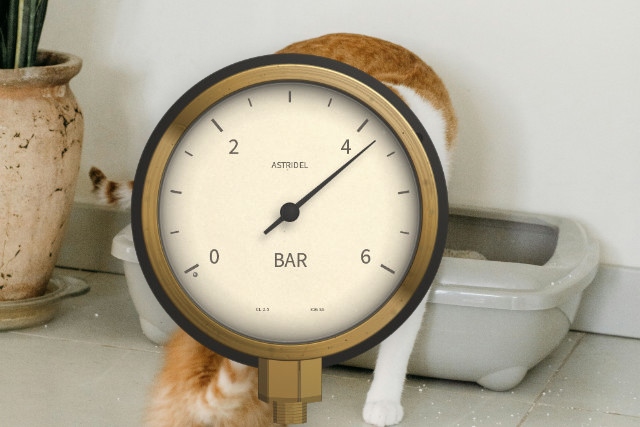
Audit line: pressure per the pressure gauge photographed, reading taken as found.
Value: 4.25 bar
